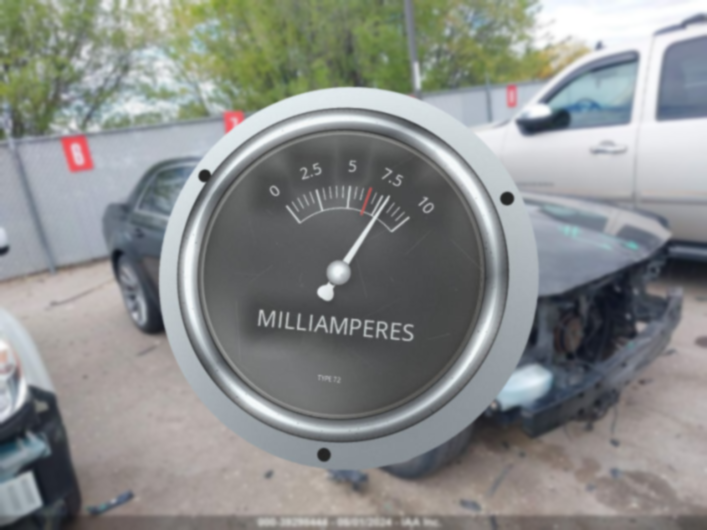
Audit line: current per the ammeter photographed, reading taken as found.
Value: 8 mA
